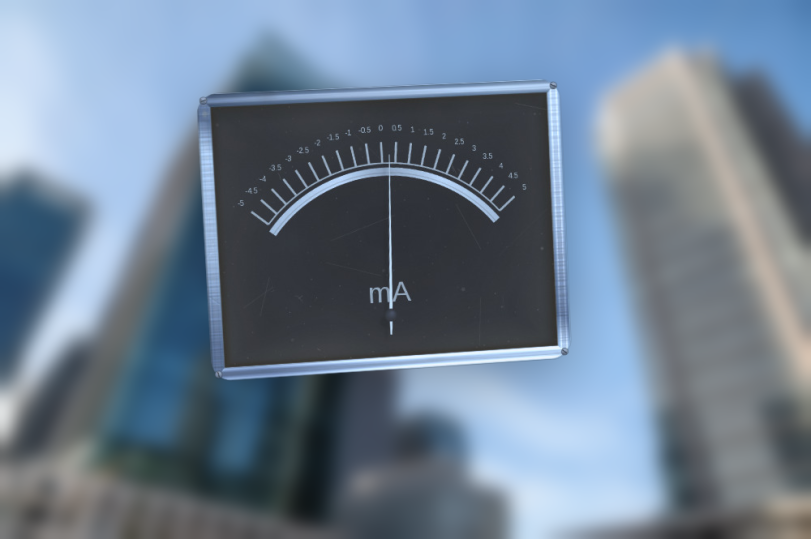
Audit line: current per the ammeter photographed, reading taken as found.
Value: 0.25 mA
